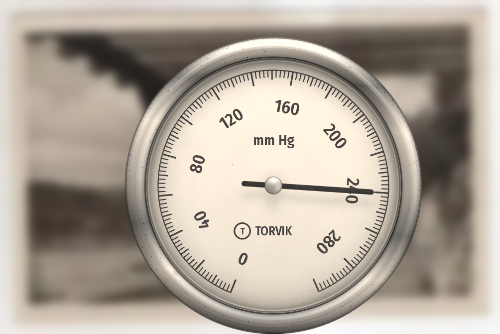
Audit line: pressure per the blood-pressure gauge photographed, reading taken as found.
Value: 240 mmHg
